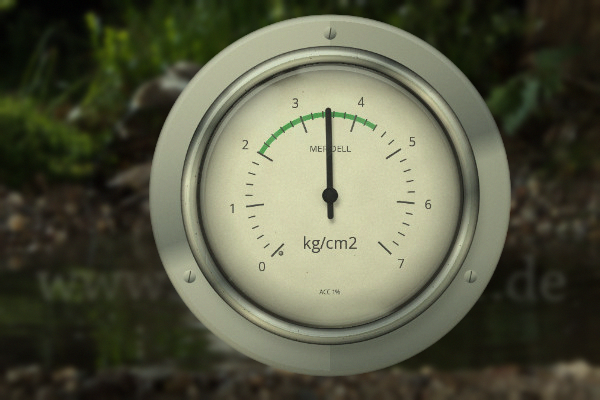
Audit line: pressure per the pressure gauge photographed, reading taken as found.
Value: 3.5 kg/cm²
